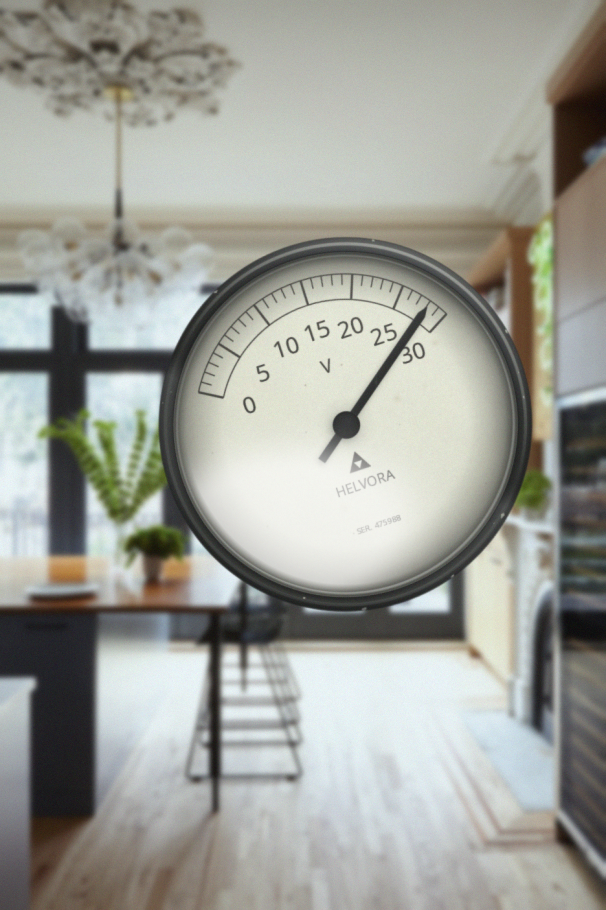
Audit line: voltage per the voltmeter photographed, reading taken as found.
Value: 28 V
